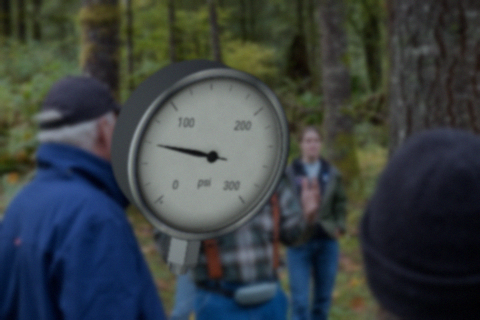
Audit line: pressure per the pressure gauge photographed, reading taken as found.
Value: 60 psi
